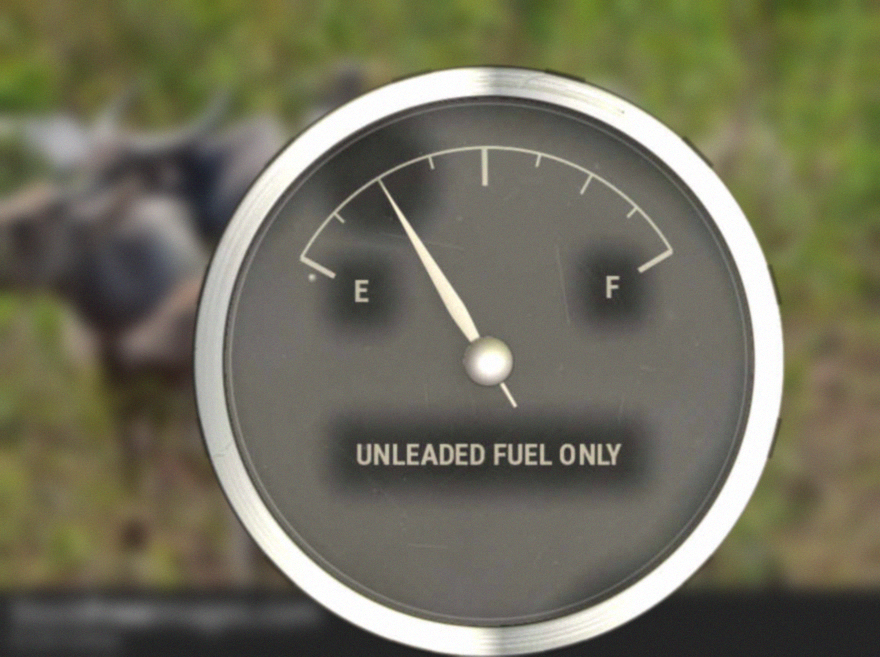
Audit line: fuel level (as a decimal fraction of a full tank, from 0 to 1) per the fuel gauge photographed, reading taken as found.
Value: 0.25
